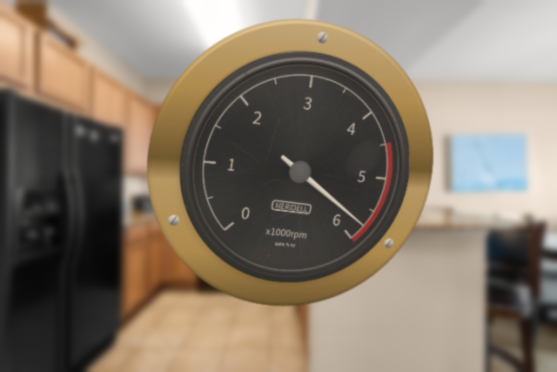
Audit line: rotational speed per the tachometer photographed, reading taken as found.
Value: 5750 rpm
